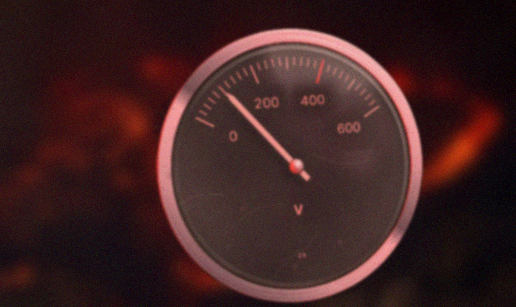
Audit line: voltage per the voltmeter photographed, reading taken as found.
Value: 100 V
